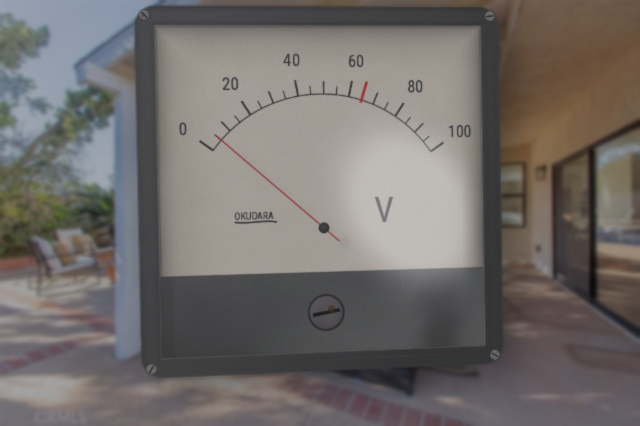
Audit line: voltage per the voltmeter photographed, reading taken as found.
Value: 5 V
